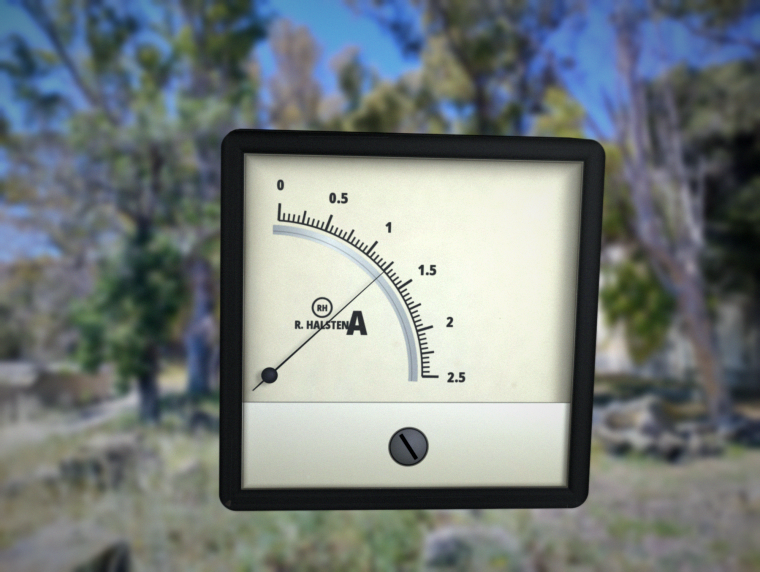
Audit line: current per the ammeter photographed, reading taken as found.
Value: 1.25 A
